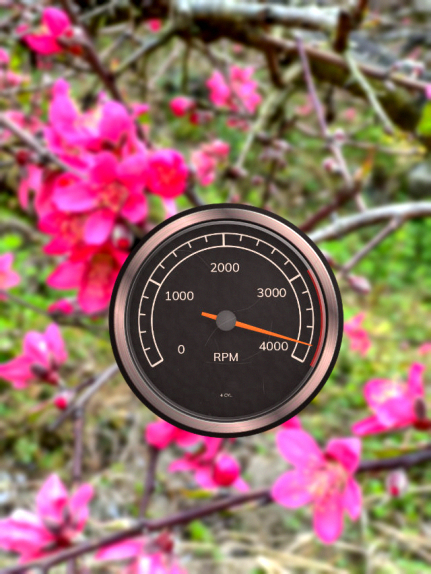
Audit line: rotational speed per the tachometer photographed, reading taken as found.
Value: 3800 rpm
